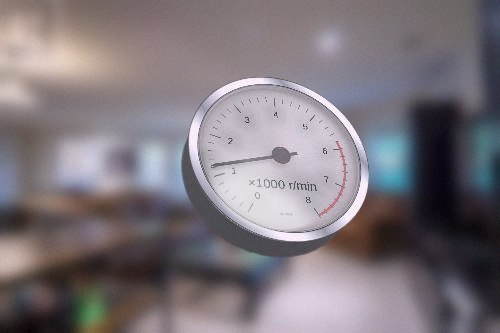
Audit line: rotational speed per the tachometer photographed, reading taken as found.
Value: 1200 rpm
